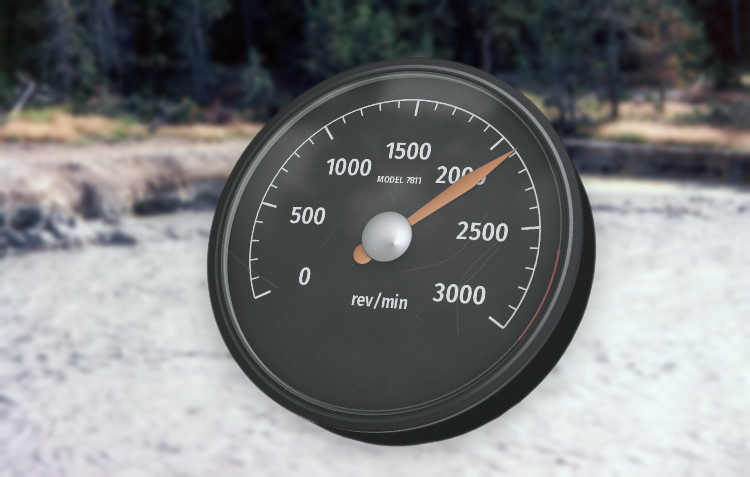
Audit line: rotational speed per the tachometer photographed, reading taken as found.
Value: 2100 rpm
